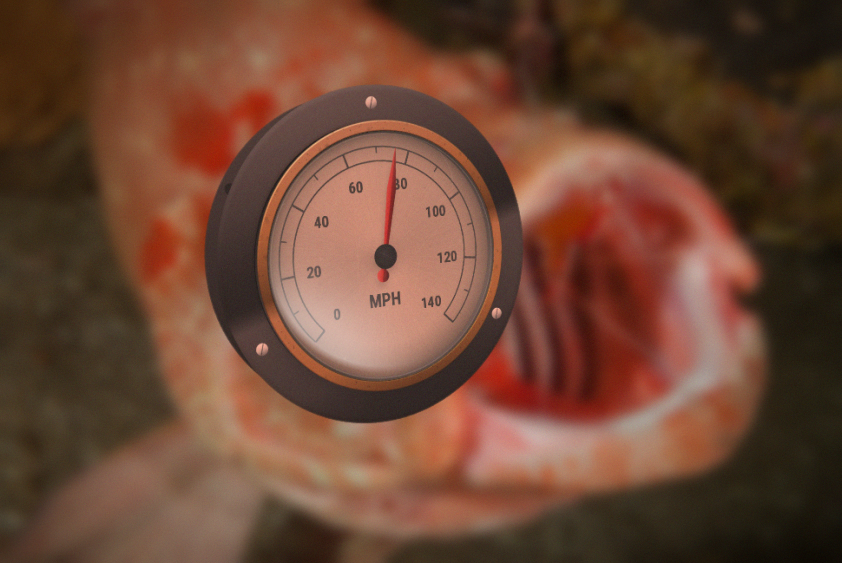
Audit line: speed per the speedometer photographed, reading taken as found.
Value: 75 mph
